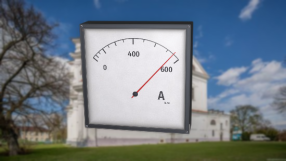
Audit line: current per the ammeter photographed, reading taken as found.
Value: 575 A
